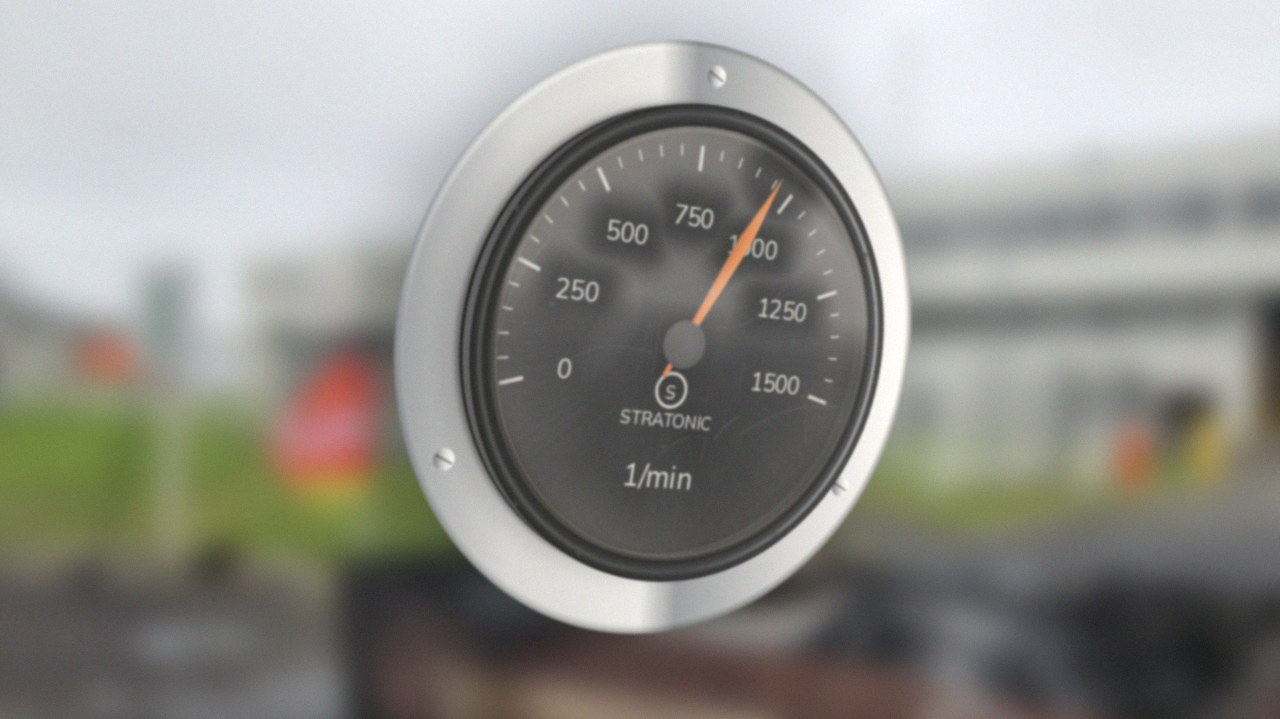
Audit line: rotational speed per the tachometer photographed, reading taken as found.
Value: 950 rpm
